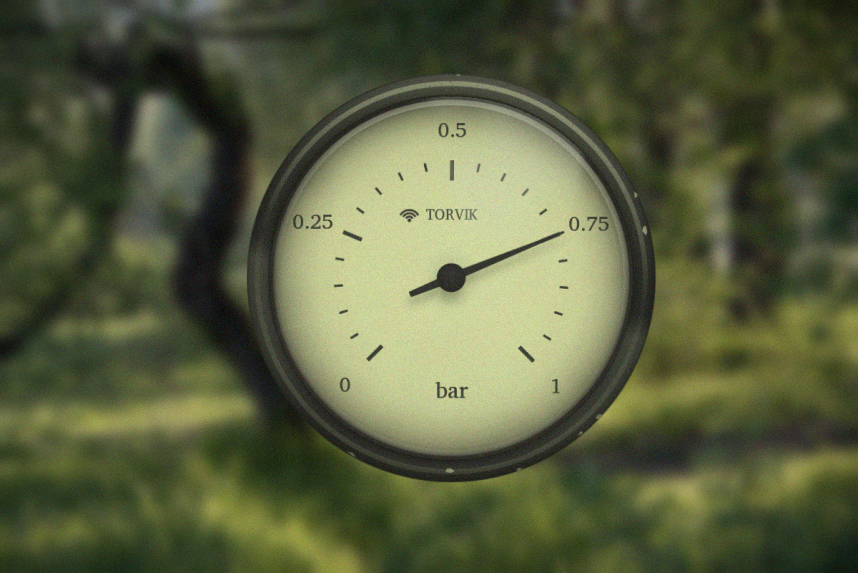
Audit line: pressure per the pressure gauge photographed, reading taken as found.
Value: 0.75 bar
